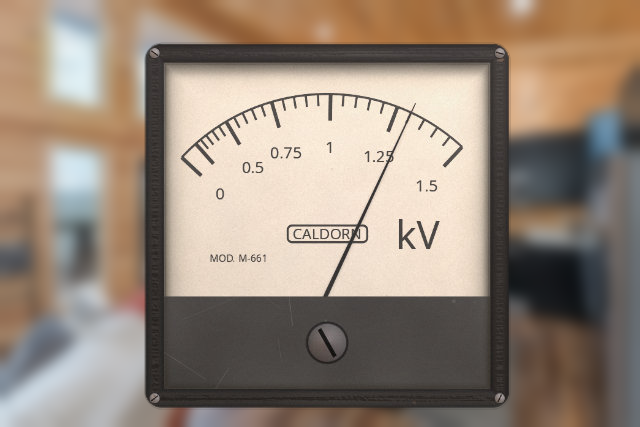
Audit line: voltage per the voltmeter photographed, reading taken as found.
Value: 1.3 kV
